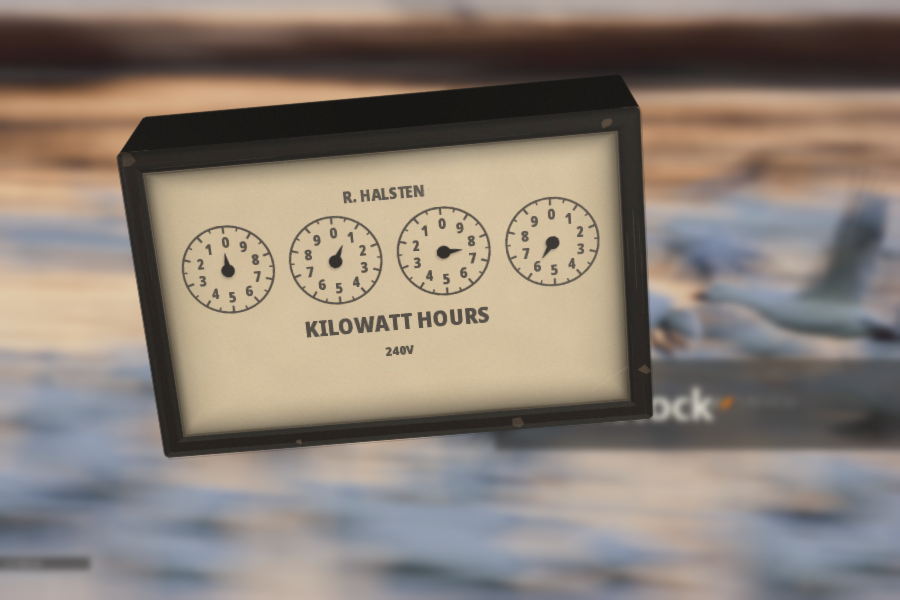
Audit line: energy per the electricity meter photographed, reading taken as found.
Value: 76 kWh
